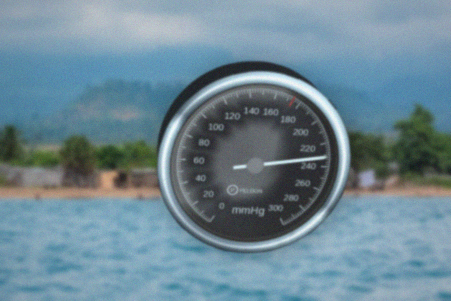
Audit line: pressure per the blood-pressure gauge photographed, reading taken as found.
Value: 230 mmHg
